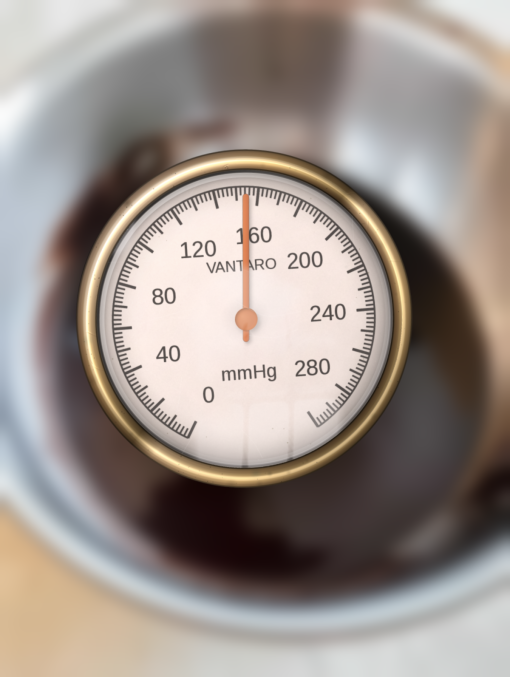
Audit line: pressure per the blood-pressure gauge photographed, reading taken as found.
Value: 154 mmHg
